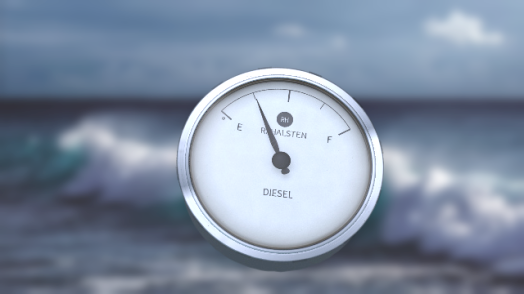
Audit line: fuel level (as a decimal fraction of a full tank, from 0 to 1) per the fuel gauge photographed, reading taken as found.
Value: 0.25
